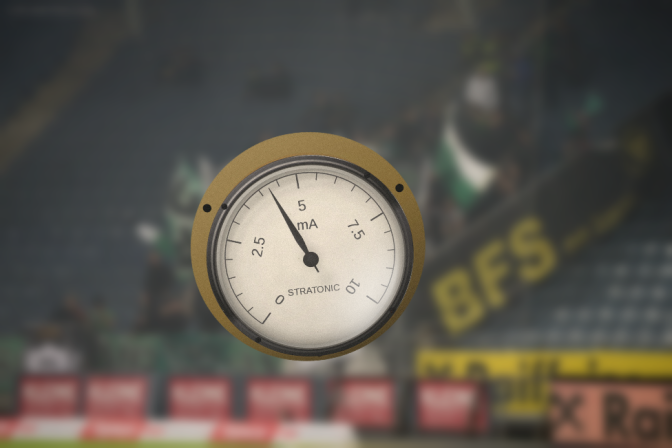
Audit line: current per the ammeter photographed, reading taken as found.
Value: 4.25 mA
